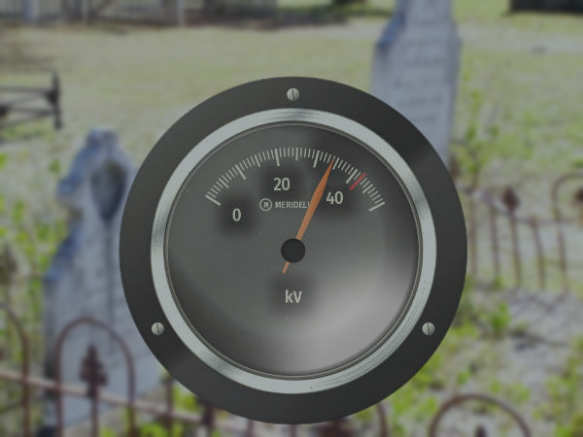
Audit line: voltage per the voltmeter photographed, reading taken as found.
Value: 34 kV
